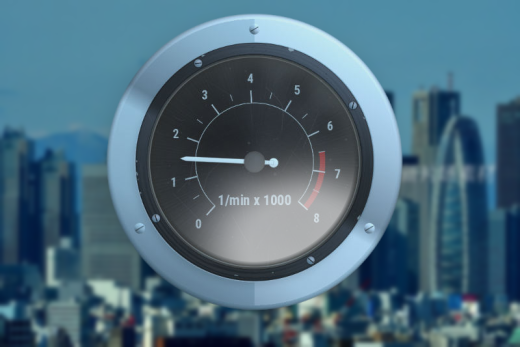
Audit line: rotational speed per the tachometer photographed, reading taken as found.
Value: 1500 rpm
